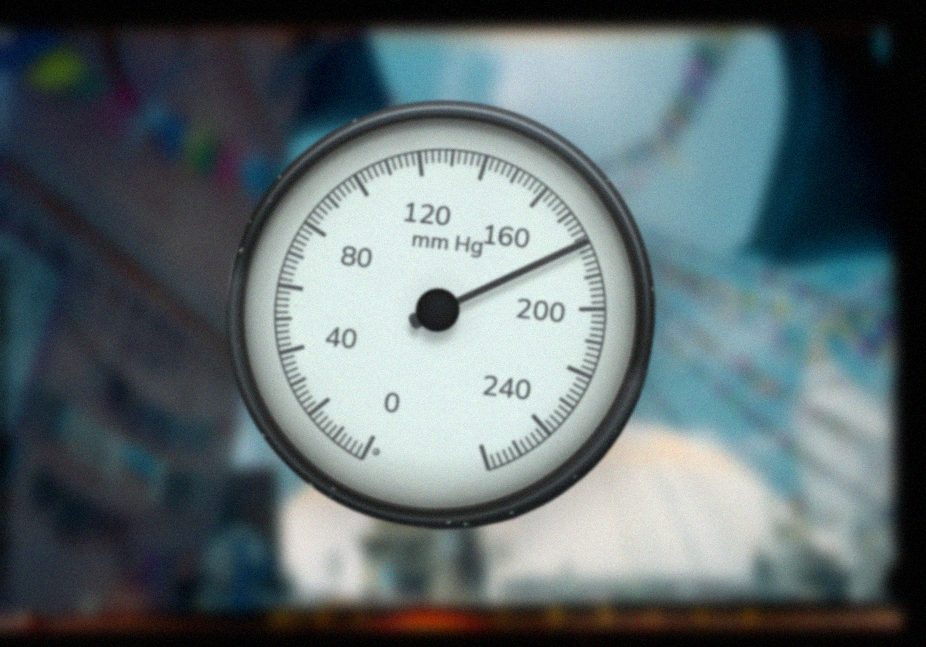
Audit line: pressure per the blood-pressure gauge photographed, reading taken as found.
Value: 180 mmHg
